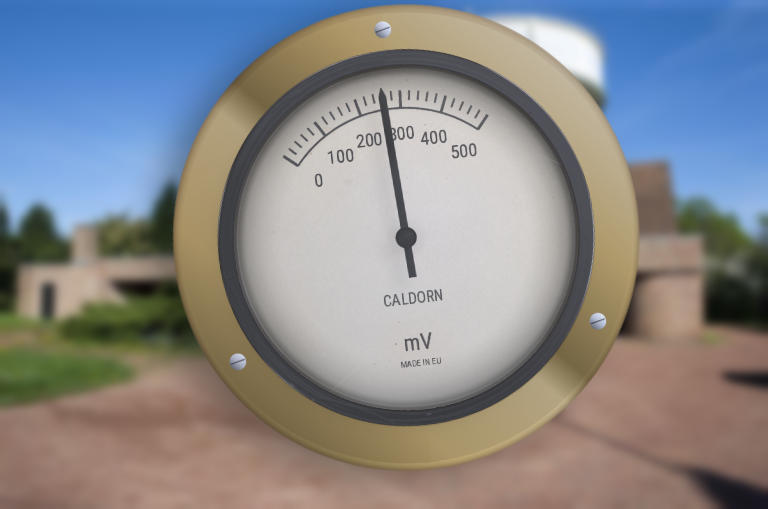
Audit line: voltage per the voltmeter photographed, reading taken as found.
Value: 260 mV
